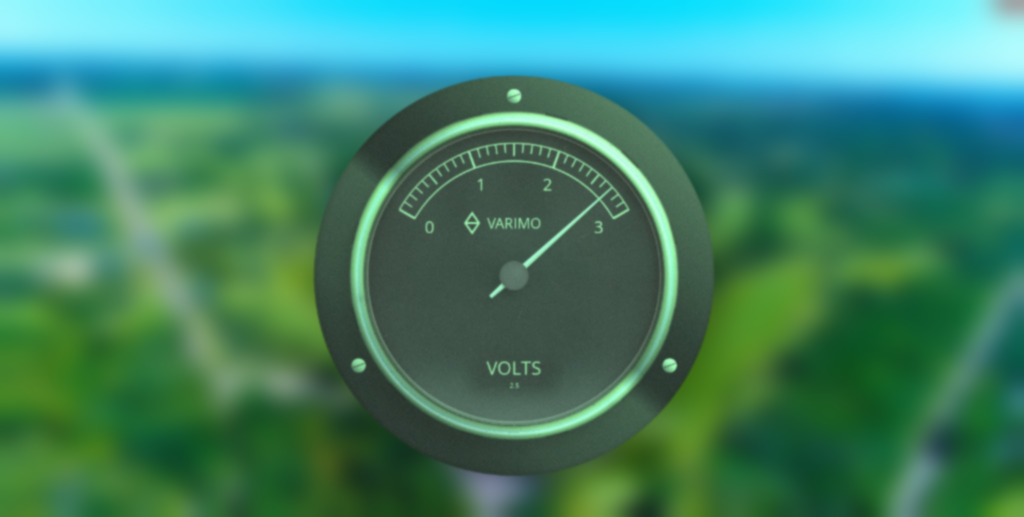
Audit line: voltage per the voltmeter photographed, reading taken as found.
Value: 2.7 V
